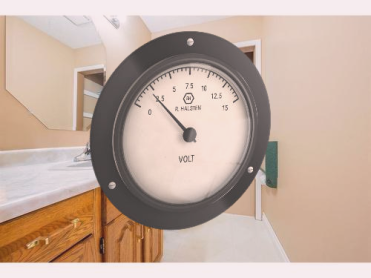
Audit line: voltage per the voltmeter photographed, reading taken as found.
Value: 2 V
